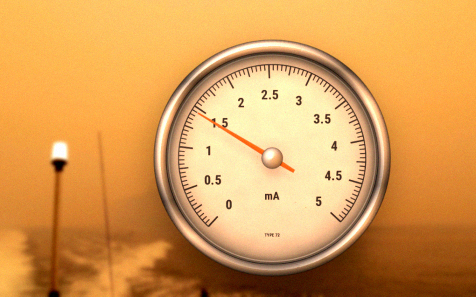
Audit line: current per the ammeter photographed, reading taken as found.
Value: 1.45 mA
